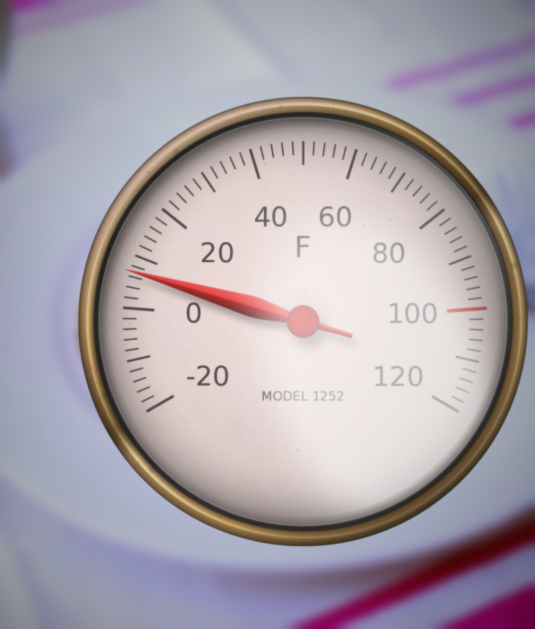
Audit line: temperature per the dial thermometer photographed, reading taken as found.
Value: 7 °F
